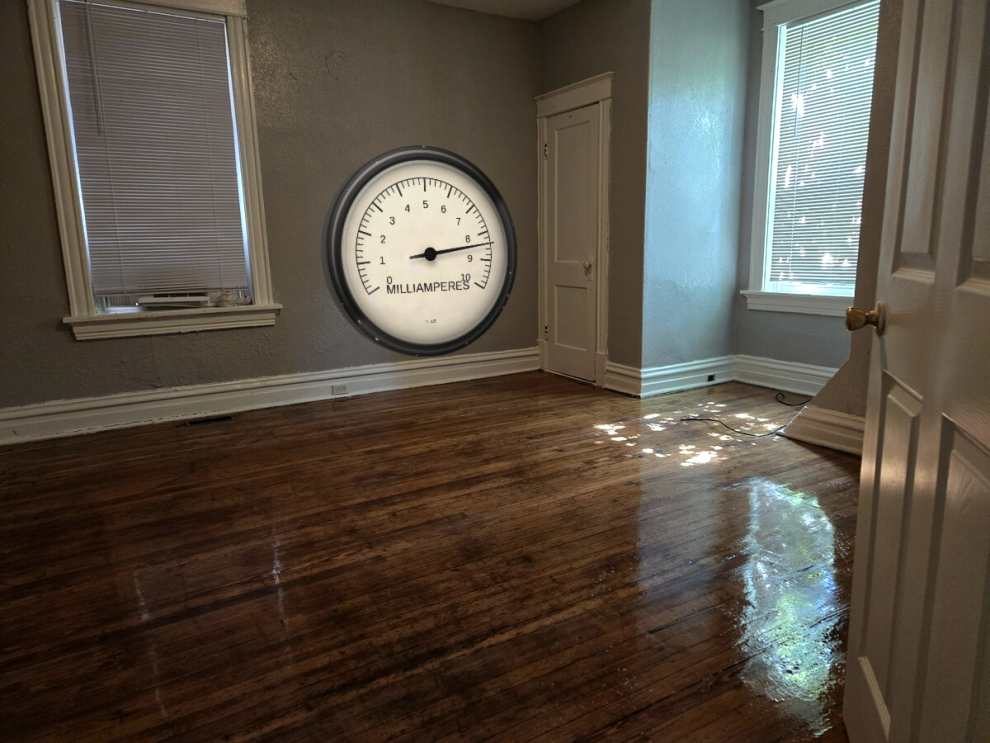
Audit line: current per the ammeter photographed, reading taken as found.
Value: 8.4 mA
